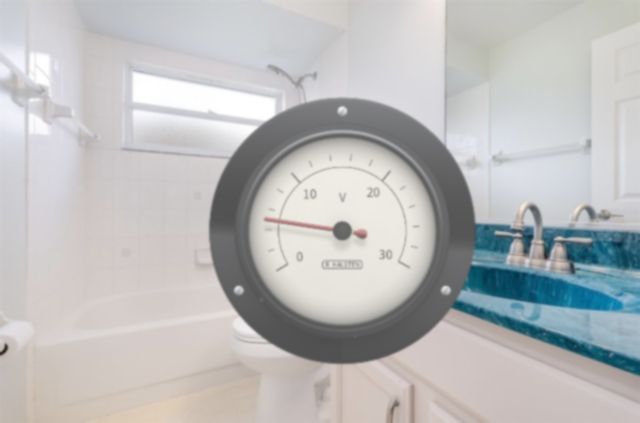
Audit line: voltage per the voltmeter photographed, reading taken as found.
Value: 5 V
